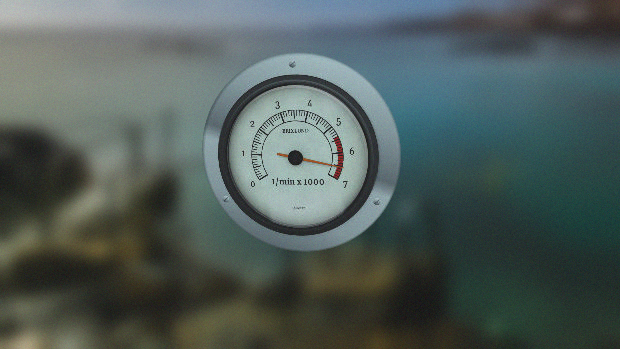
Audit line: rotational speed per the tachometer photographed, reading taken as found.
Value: 6500 rpm
